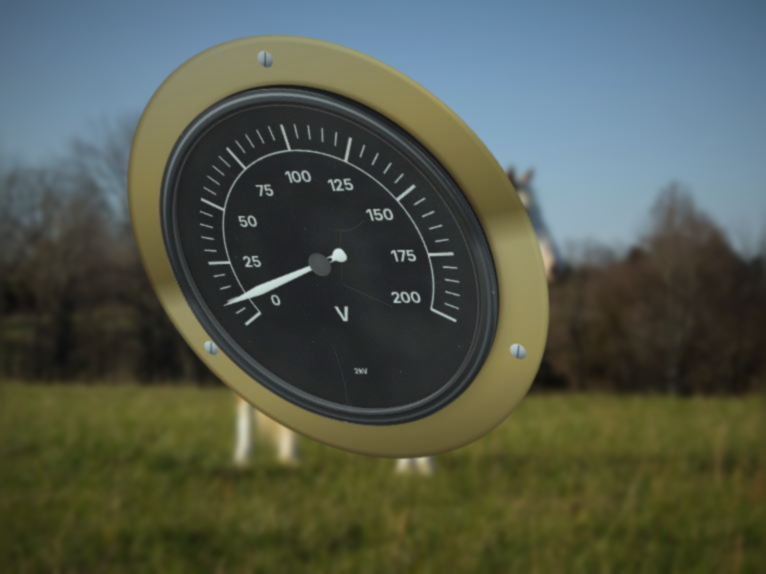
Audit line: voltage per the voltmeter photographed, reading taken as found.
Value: 10 V
